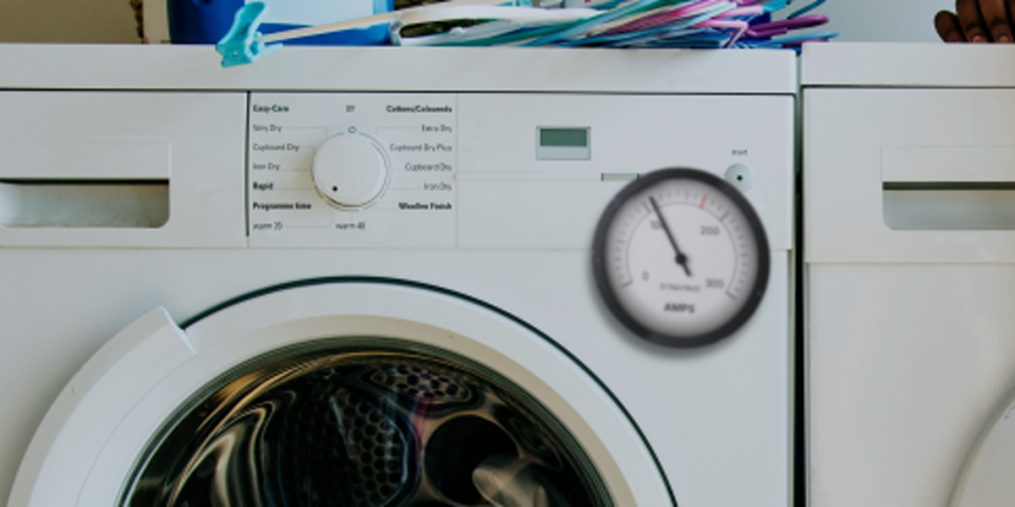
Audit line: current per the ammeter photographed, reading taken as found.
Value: 110 A
